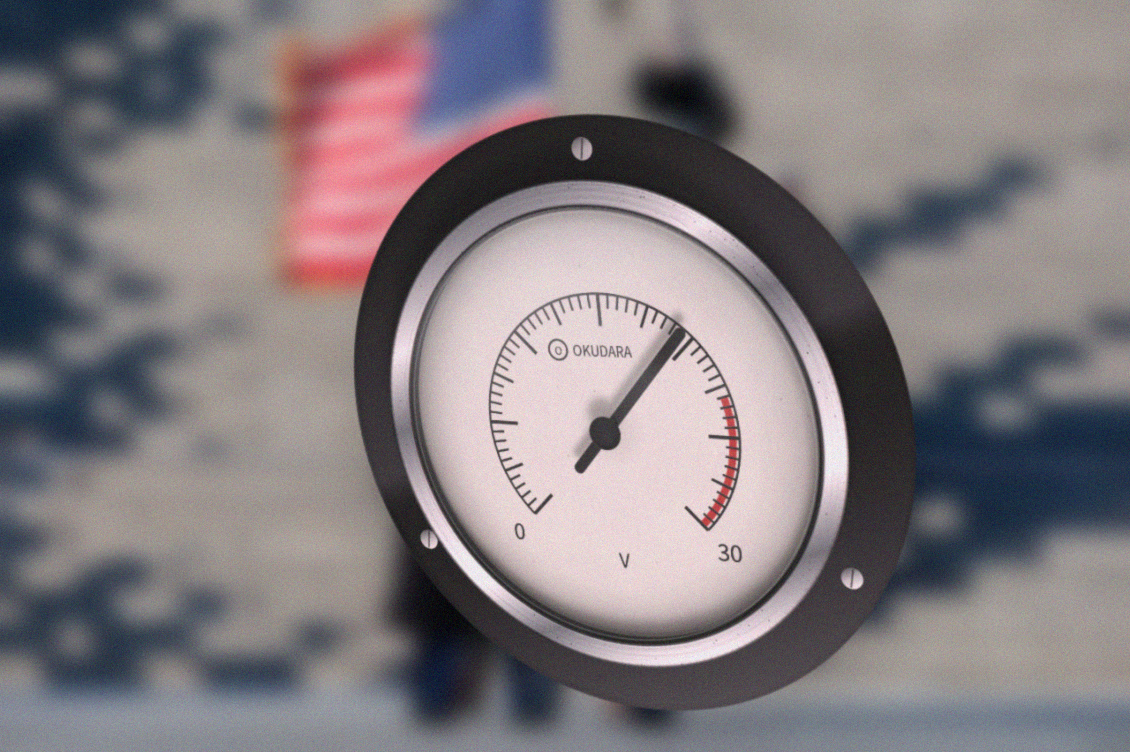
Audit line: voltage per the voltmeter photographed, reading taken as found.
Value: 19.5 V
